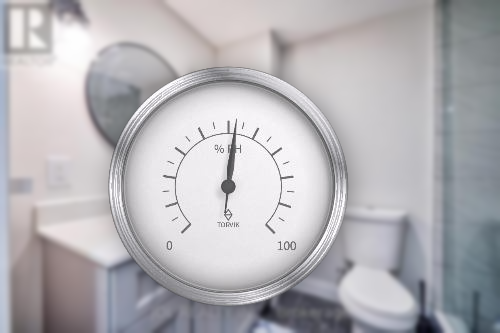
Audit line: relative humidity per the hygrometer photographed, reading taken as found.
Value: 52.5 %
